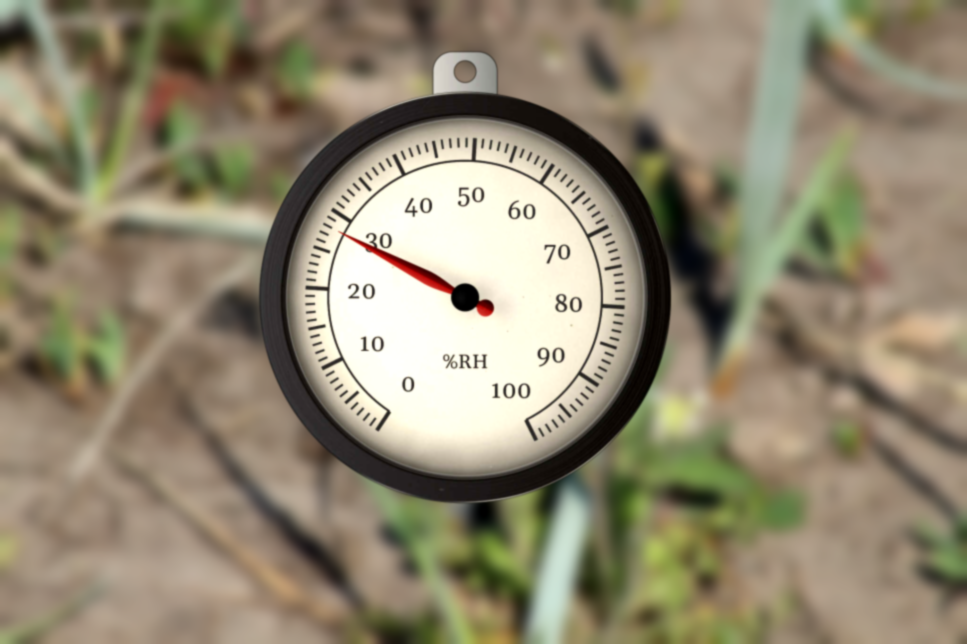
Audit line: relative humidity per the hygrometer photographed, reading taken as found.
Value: 28 %
